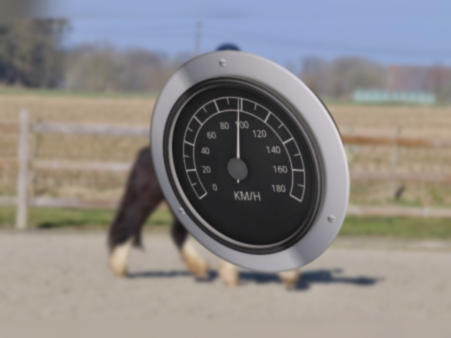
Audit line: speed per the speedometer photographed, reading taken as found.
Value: 100 km/h
